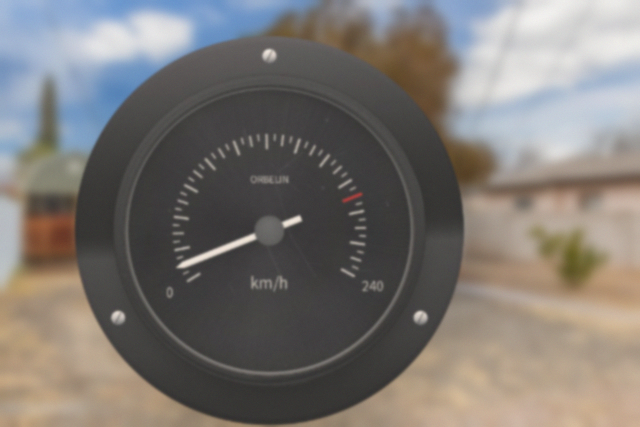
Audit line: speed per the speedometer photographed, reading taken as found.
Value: 10 km/h
